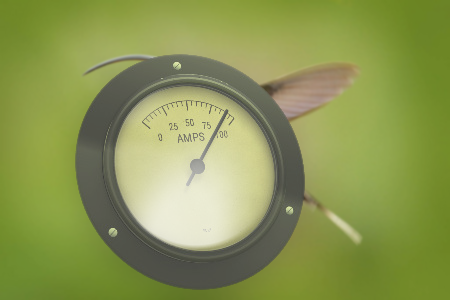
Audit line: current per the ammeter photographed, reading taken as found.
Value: 90 A
